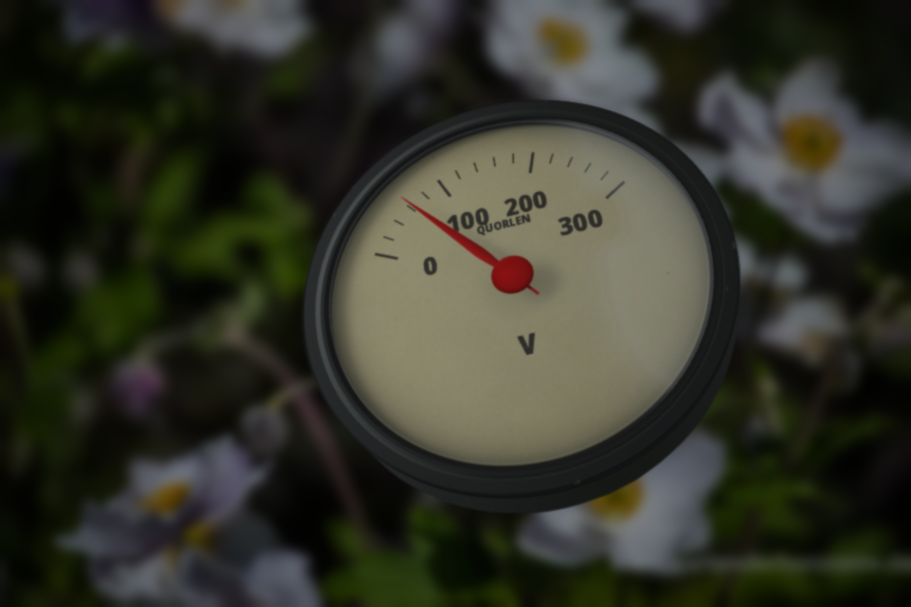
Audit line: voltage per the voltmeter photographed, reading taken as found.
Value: 60 V
